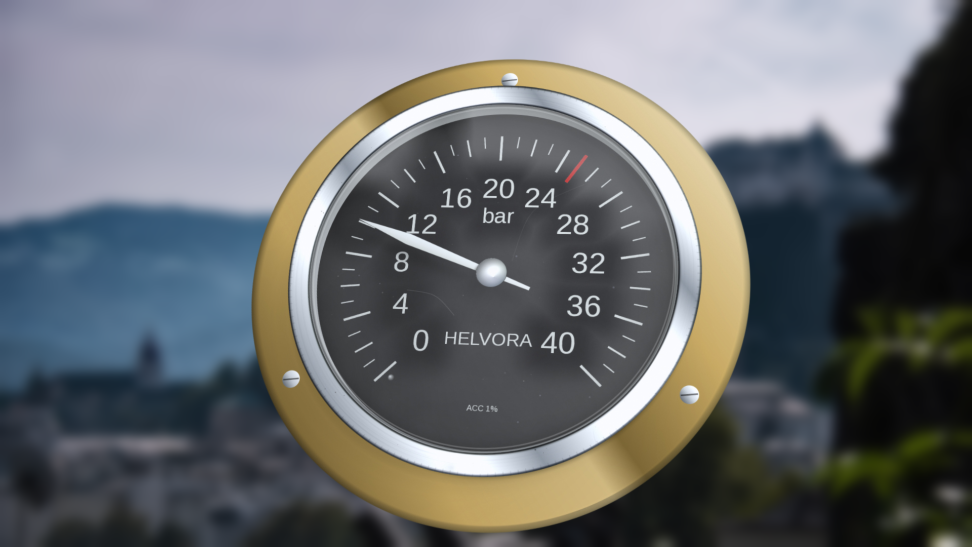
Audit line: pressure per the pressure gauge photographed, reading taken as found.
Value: 10 bar
